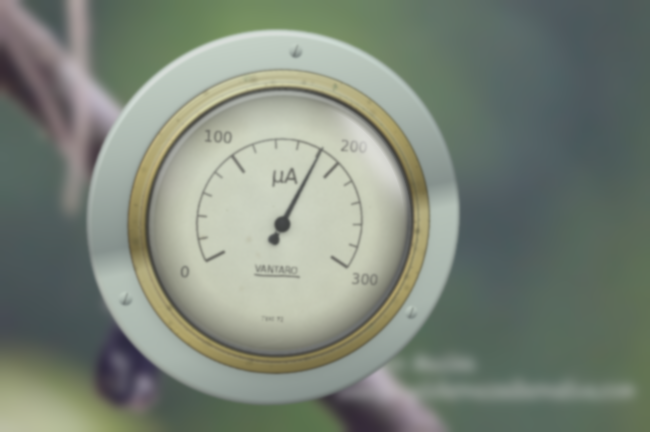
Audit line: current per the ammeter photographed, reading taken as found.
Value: 180 µA
